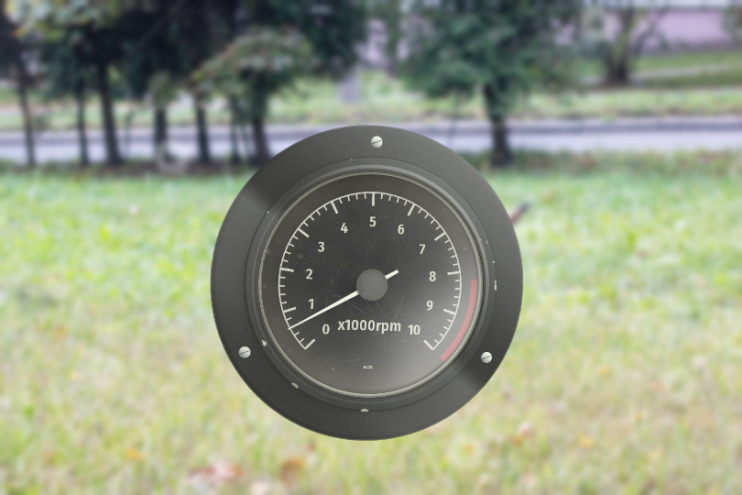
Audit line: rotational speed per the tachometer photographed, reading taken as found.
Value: 600 rpm
